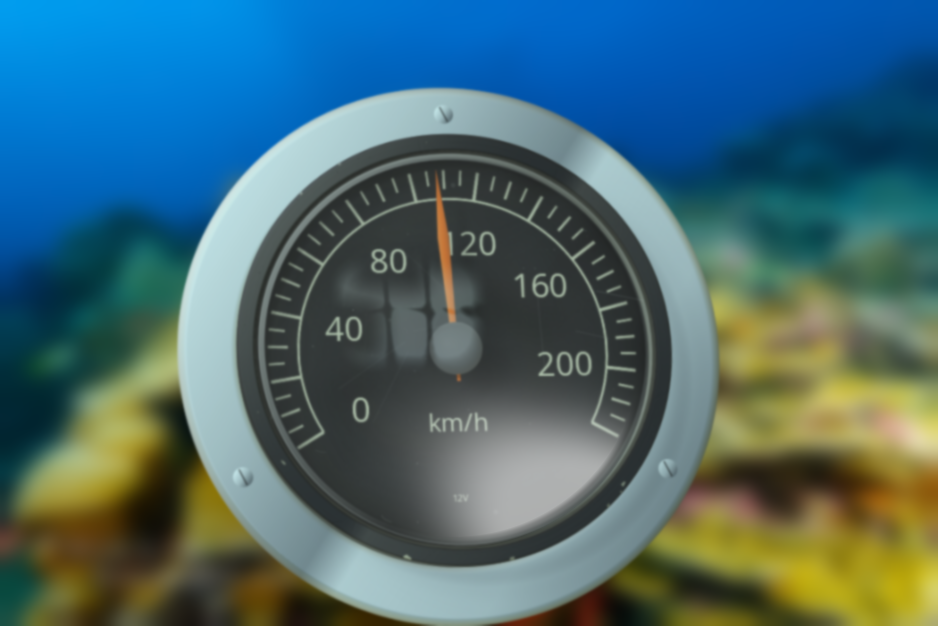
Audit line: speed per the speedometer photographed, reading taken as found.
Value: 107.5 km/h
